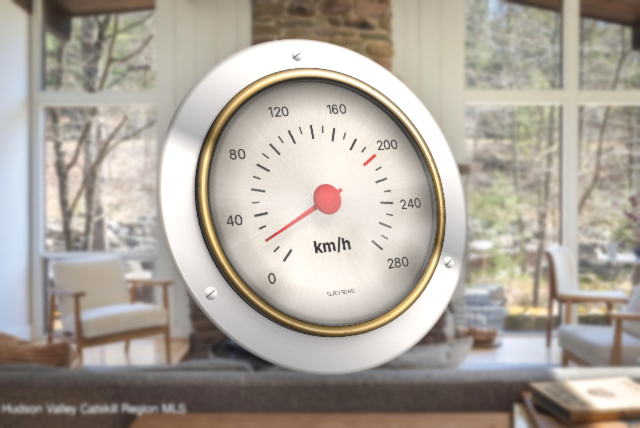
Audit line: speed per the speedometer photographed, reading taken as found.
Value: 20 km/h
